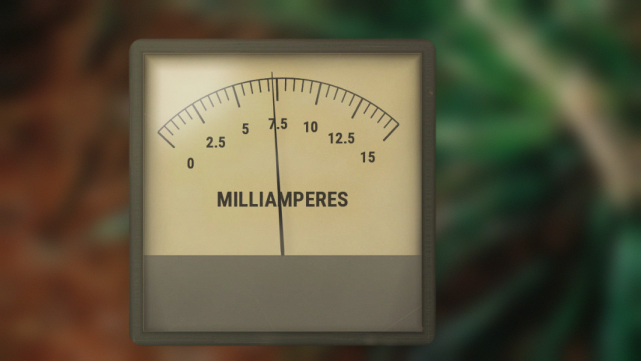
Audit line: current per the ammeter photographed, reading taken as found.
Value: 7.25 mA
